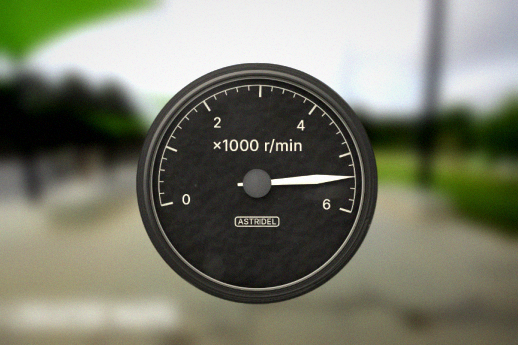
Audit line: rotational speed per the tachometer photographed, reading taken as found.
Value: 5400 rpm
